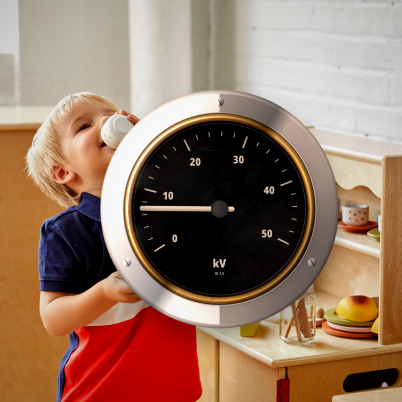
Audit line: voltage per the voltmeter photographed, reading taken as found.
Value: 7 kV
